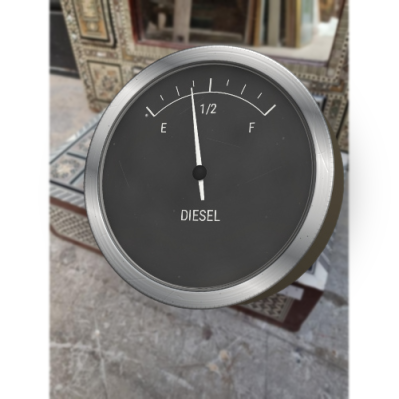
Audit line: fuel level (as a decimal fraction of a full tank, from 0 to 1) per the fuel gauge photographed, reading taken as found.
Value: 0.375
